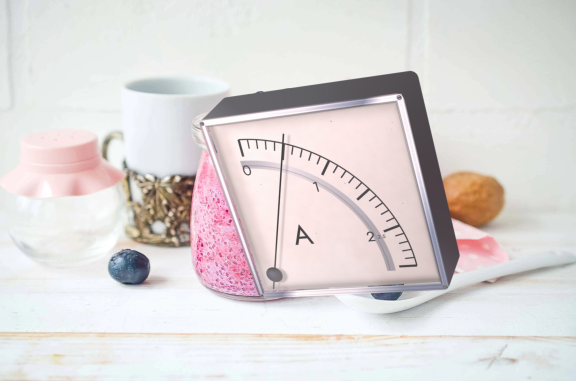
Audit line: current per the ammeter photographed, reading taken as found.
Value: 0.5 A
